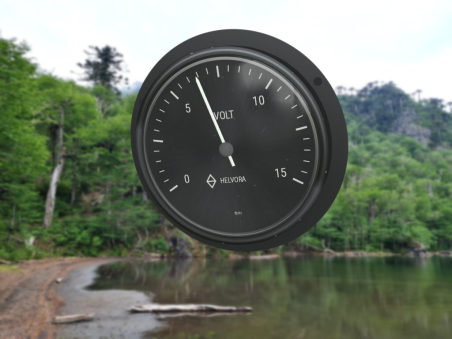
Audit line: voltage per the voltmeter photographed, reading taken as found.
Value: 6.5 V
